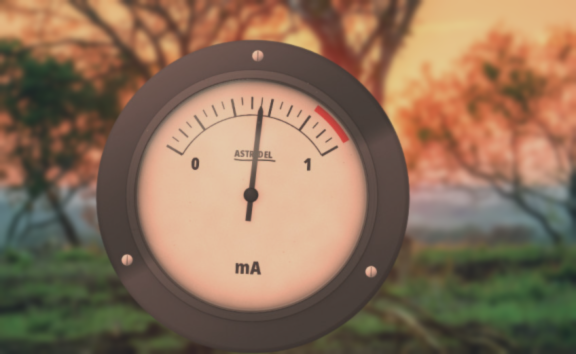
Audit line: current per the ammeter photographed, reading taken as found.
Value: 0.55 mA
